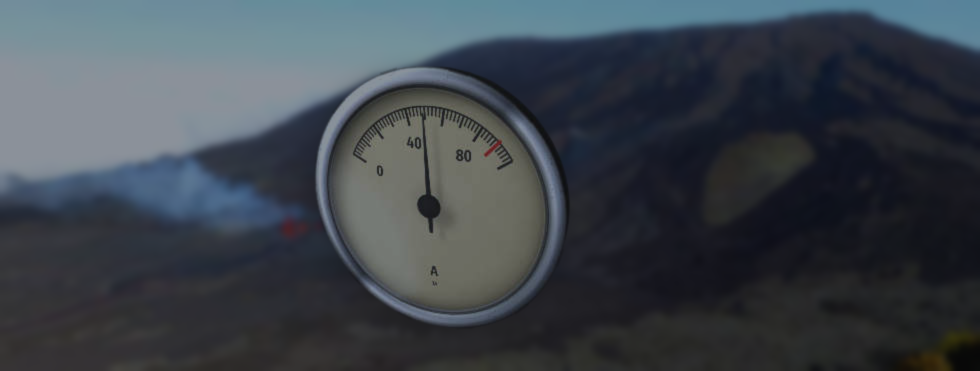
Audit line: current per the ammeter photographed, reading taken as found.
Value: 50 A
